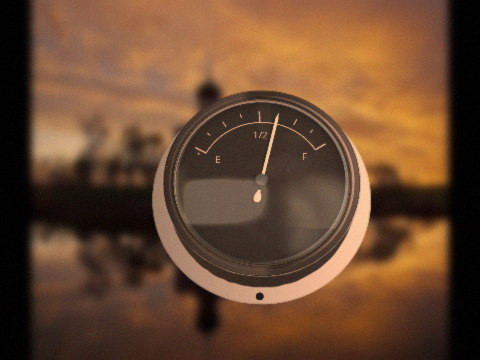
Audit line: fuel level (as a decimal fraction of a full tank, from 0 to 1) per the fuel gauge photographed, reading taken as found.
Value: 0.625
